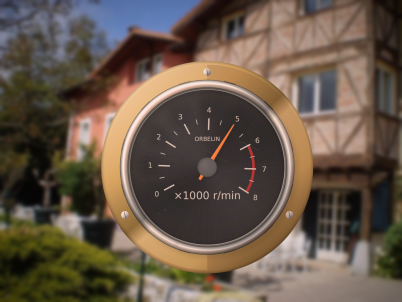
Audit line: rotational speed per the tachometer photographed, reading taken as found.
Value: 5000 rpm
